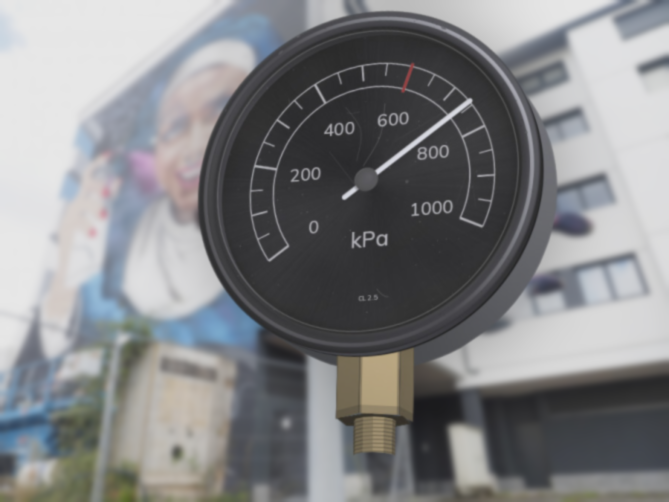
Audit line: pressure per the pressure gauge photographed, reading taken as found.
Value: 750 kPa
